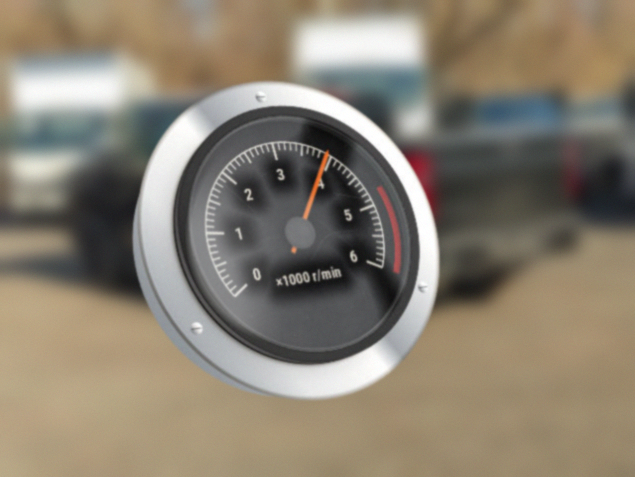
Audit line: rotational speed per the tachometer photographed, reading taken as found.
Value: 3900 rpm
